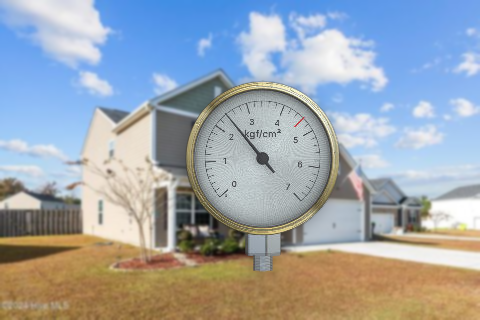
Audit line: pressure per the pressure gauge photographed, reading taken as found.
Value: 2.4 kg/cm²
